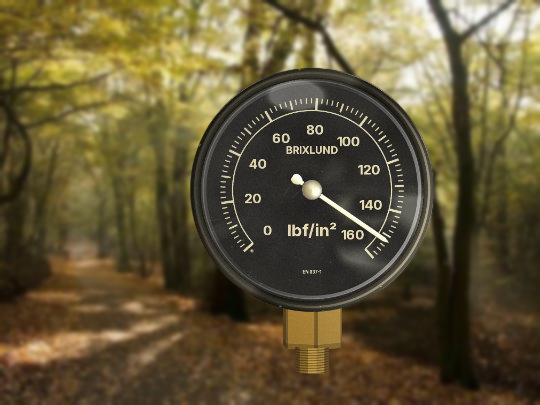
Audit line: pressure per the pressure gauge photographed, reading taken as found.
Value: 152 psi
